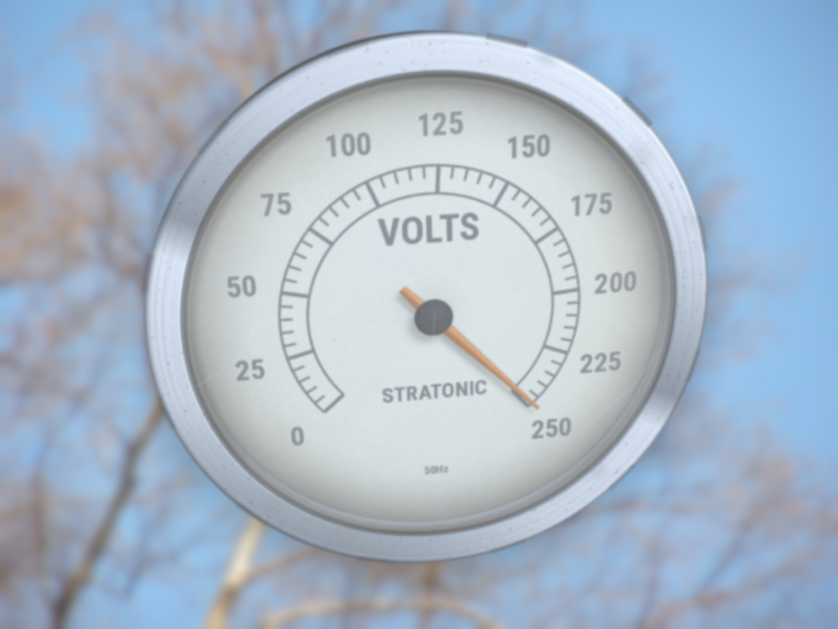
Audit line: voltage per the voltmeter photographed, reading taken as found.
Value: 247.5 V
